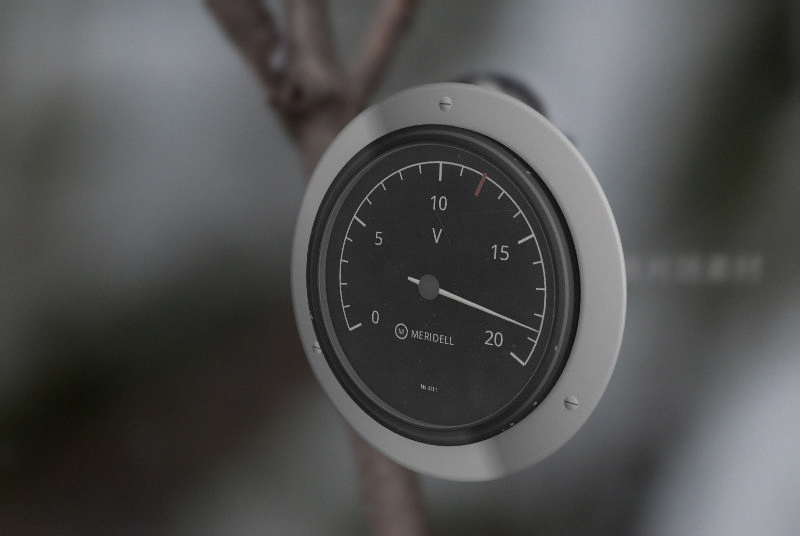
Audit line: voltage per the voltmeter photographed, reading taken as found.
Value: 18.5 V
